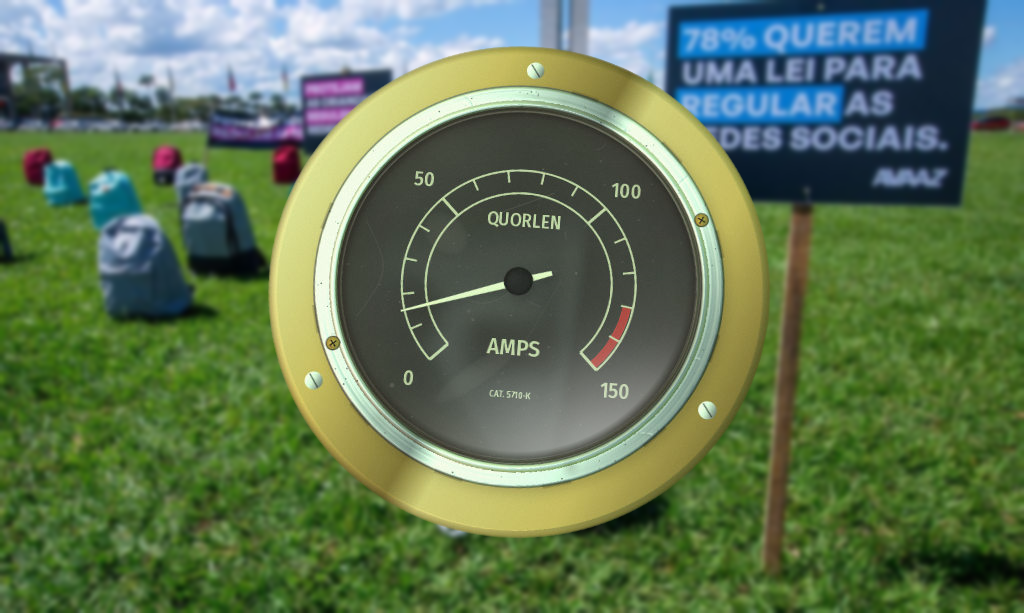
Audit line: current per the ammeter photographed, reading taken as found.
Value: 15 A
